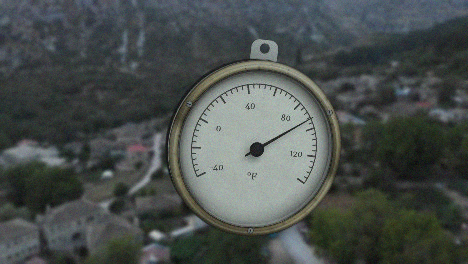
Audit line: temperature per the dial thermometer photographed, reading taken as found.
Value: 92 °F
